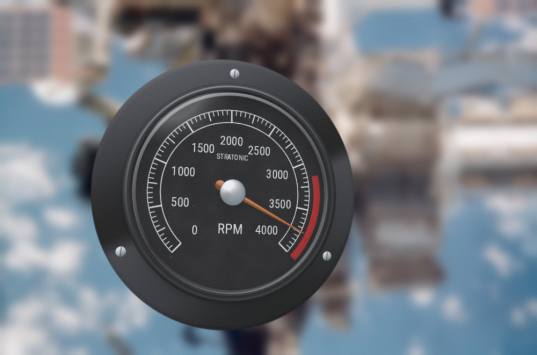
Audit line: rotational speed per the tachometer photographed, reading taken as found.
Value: 3750 rpm
